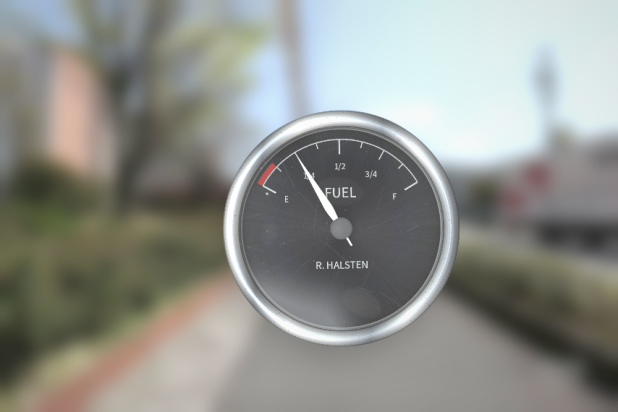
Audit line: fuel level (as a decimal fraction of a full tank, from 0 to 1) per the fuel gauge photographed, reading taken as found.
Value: 0.25
